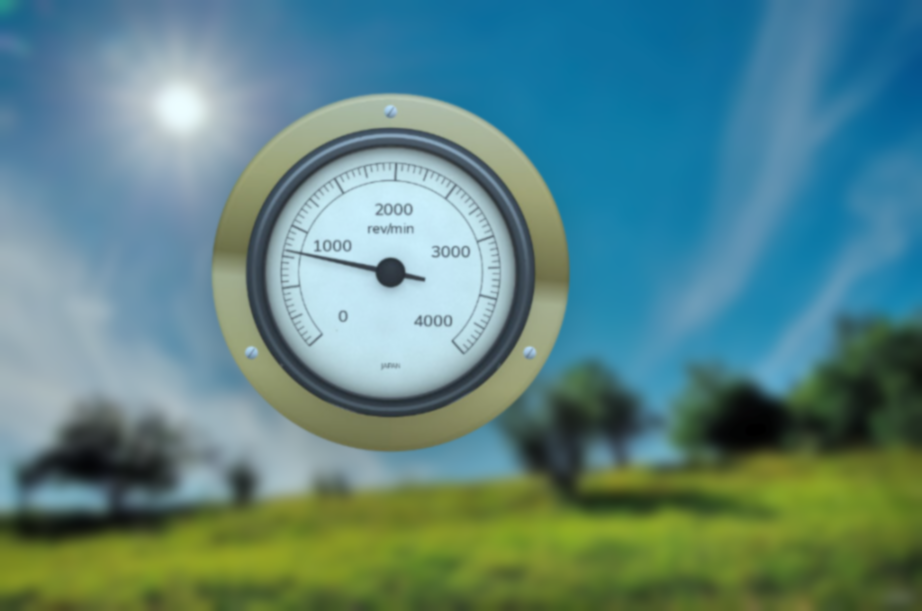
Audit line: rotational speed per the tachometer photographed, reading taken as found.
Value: 800 rpm
